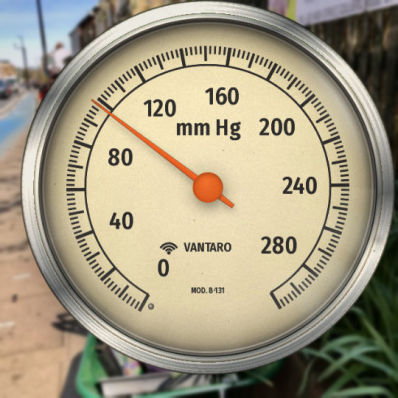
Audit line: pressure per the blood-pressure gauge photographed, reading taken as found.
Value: 98 mmHg
